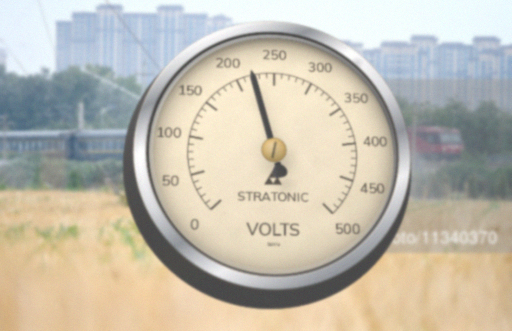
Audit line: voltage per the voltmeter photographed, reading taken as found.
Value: 220 V
